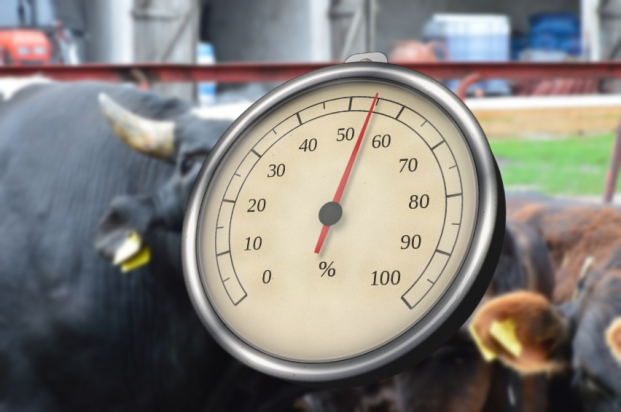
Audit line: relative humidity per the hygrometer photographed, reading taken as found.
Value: 55 %
